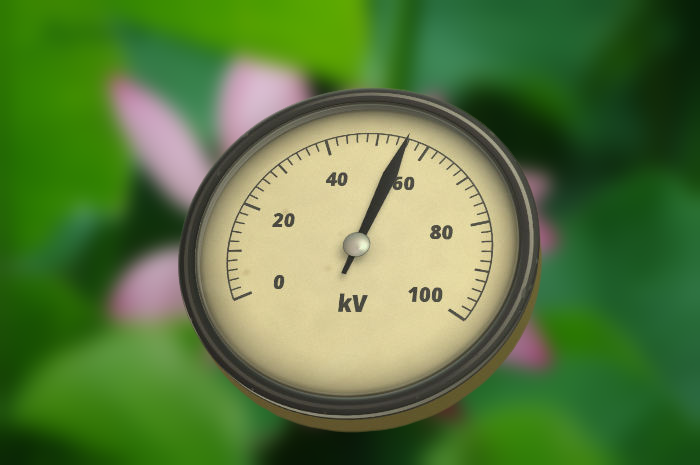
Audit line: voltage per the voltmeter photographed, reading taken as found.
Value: 56 kV
